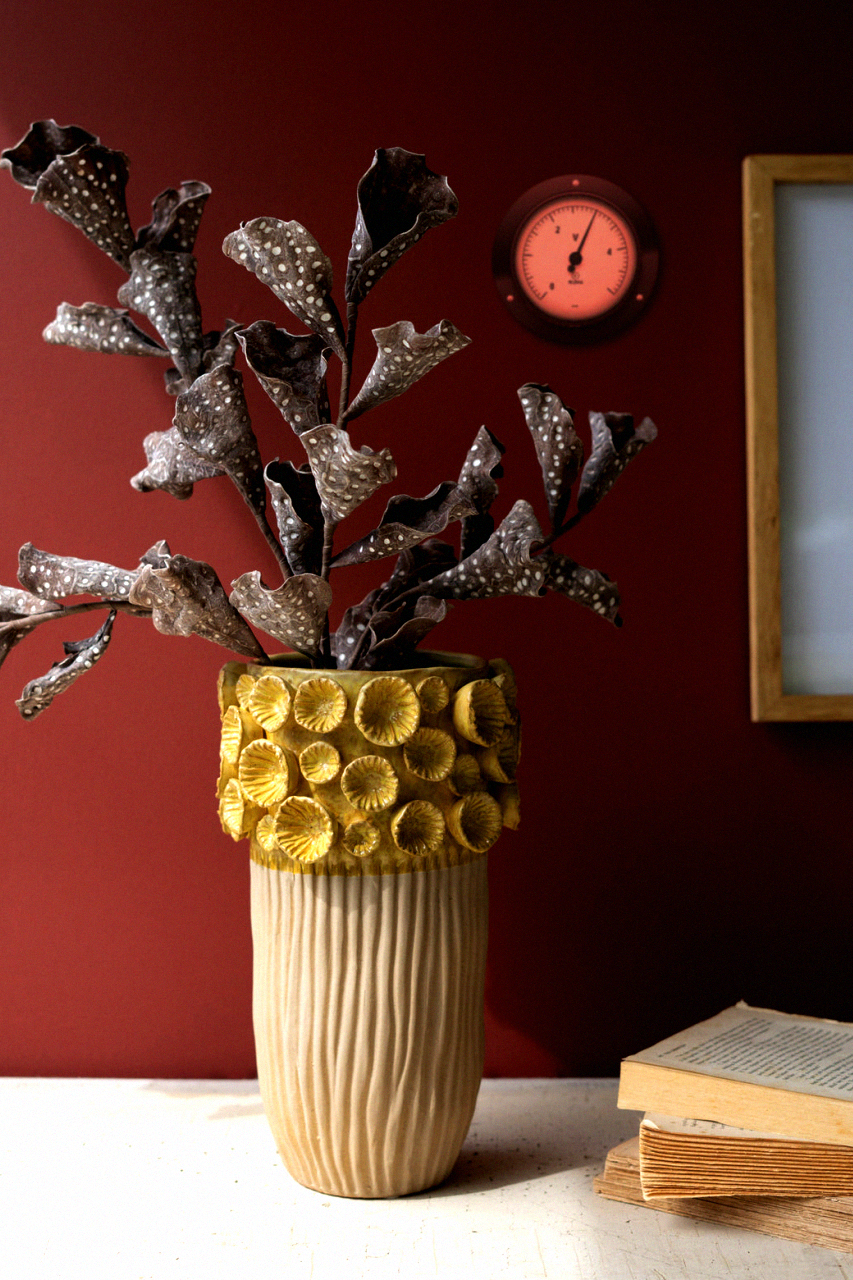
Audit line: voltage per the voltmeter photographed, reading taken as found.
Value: 3 V
